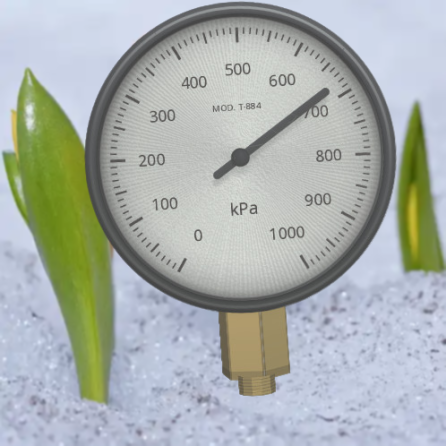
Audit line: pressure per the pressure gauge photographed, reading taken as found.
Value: 680 kPa
